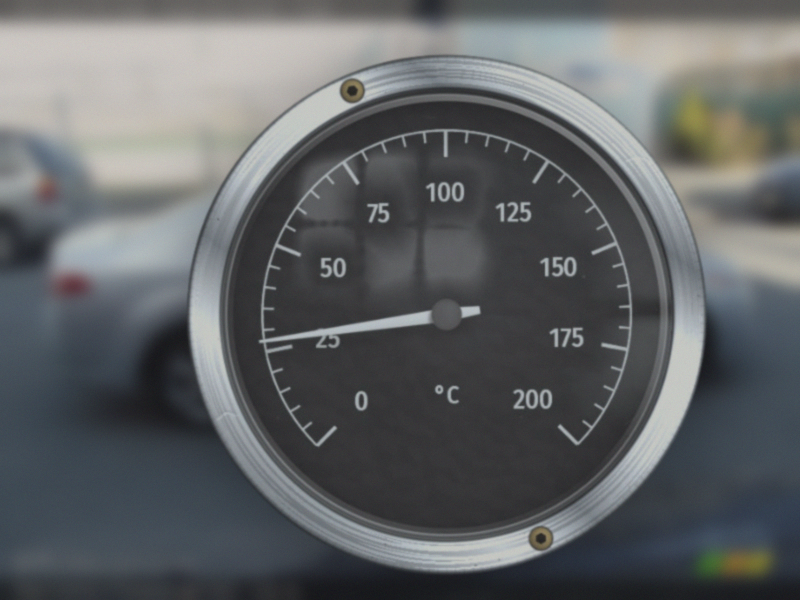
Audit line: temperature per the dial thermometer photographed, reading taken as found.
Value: 27.5 °C
